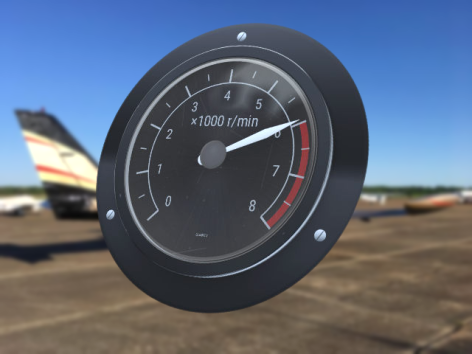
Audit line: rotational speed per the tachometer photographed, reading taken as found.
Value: 6000 rpm
